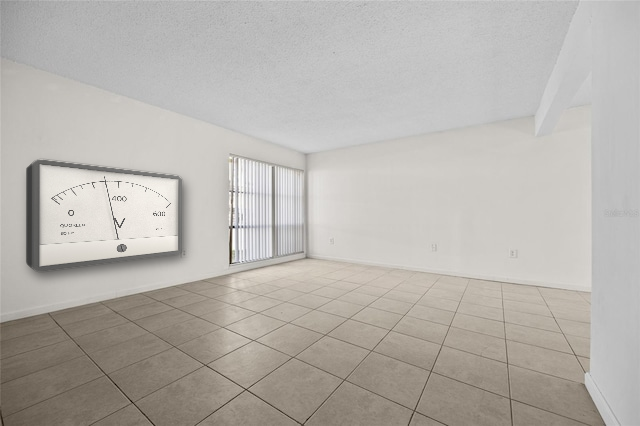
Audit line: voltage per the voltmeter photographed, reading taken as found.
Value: 350 V
